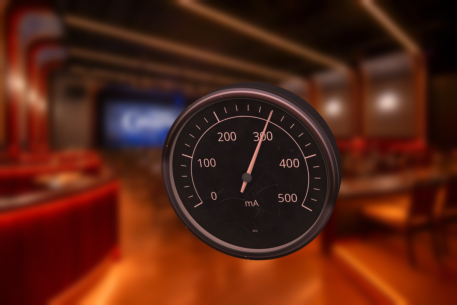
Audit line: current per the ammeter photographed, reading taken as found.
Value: 300 mA
